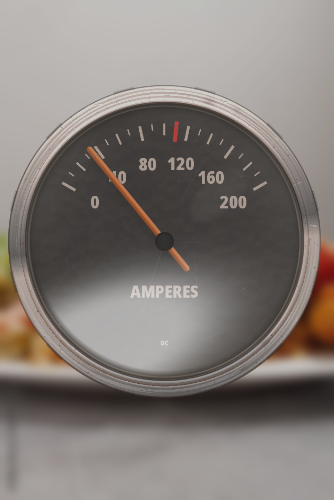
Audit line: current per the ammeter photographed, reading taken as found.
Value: 35 A
